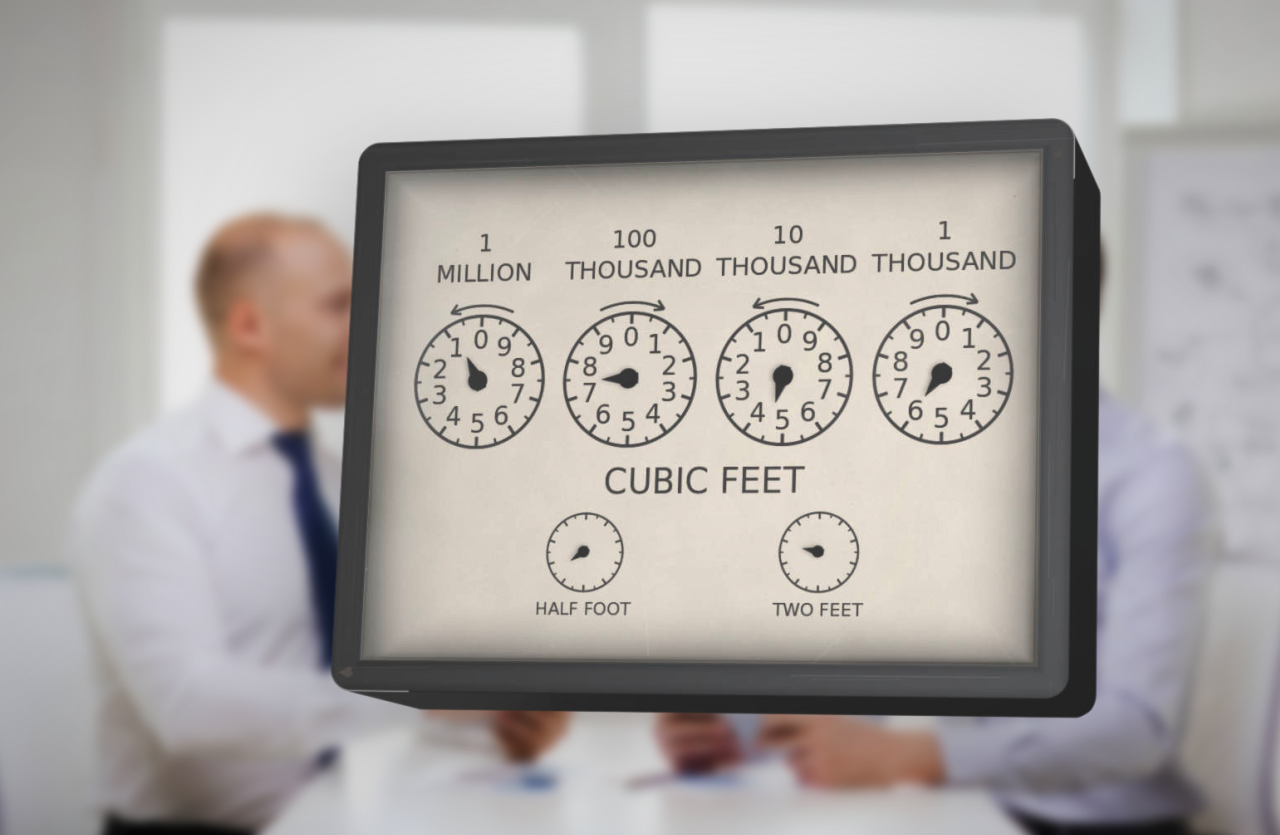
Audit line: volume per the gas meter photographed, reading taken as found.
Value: 74600 ft³
